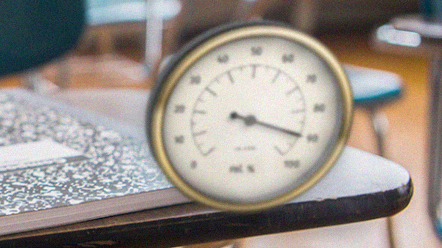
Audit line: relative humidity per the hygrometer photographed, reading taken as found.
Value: 90 %
